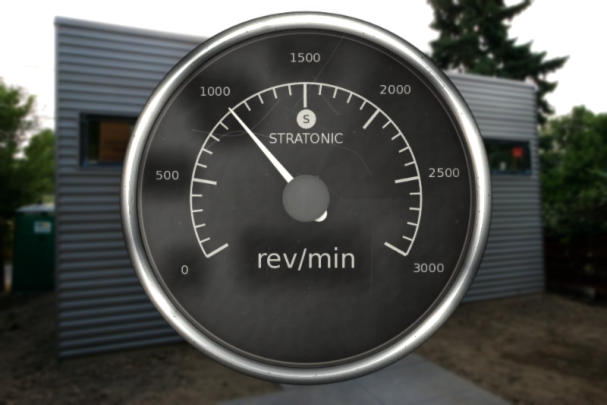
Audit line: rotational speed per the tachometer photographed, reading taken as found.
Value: 1000 rpm
